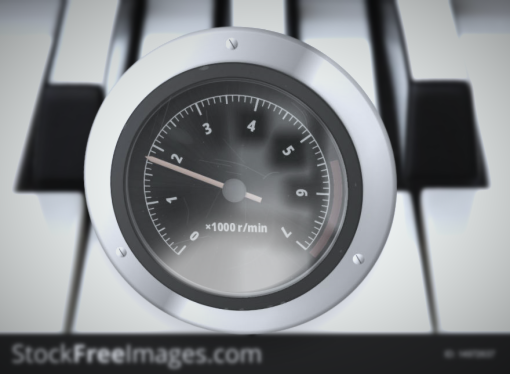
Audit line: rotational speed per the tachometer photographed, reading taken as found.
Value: 1800 rpm
